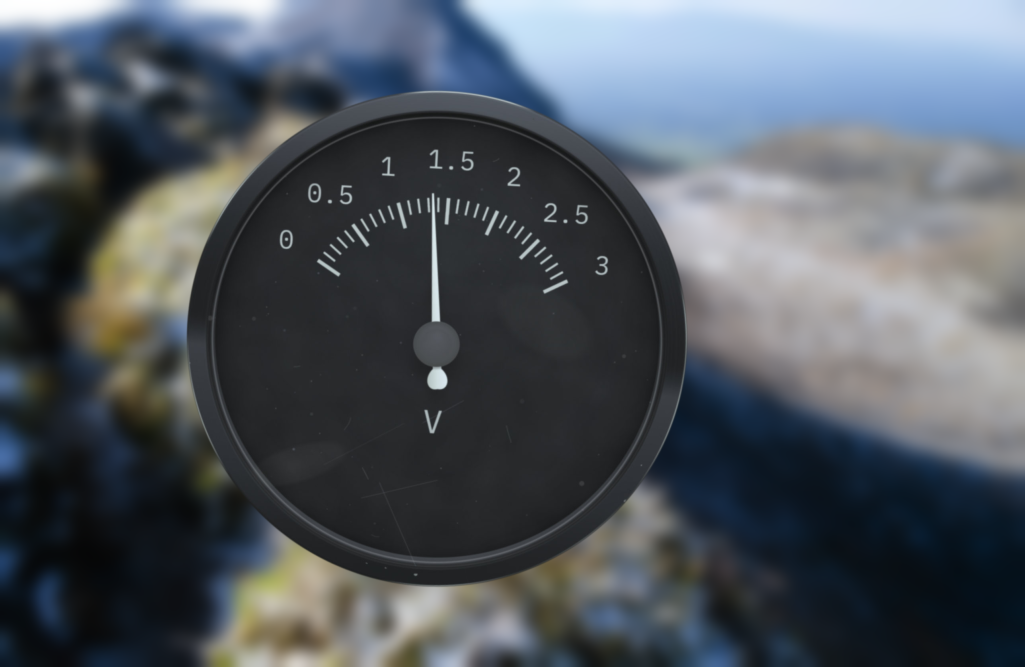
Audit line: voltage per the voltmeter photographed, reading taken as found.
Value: 1.35 V
